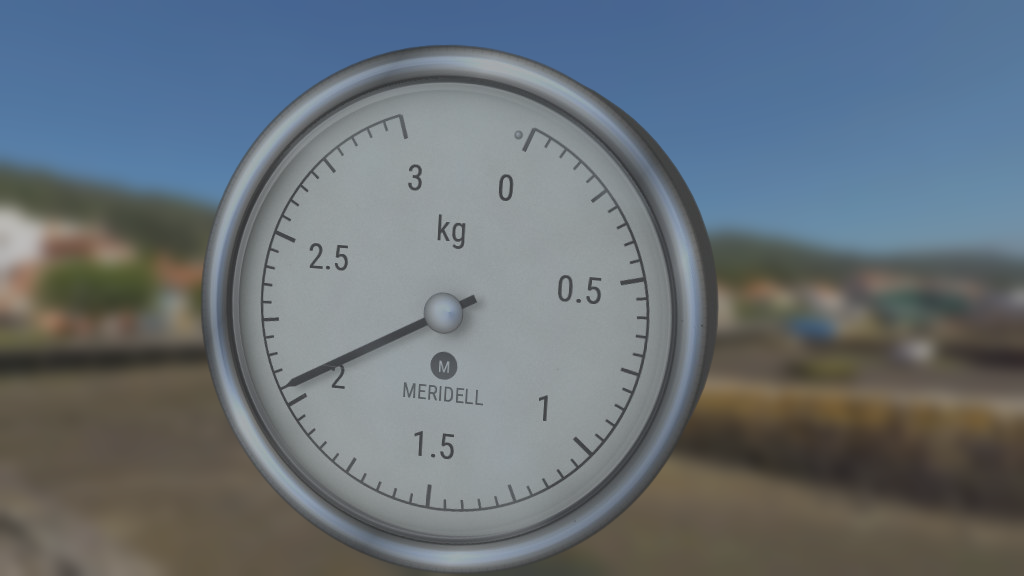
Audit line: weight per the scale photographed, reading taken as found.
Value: 2.05 kg
